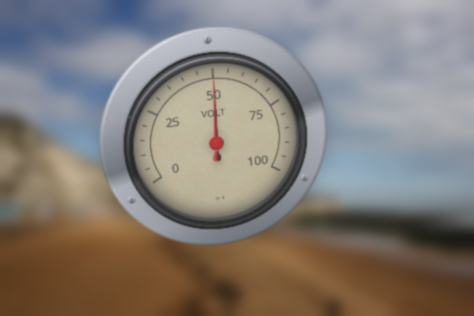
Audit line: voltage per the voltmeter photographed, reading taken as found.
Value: 50 V
